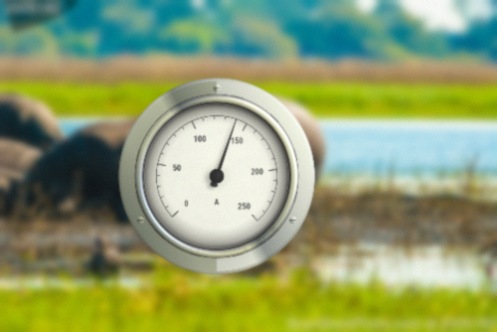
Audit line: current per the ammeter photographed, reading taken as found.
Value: 140 A
